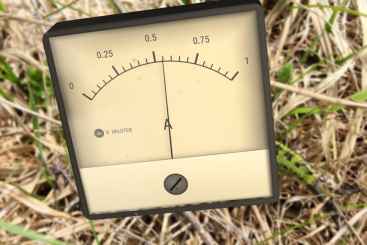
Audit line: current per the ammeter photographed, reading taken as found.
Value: 0.55 A
